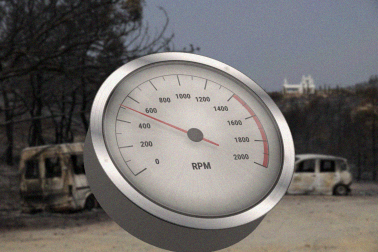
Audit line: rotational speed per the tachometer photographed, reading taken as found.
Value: 500 rpm
